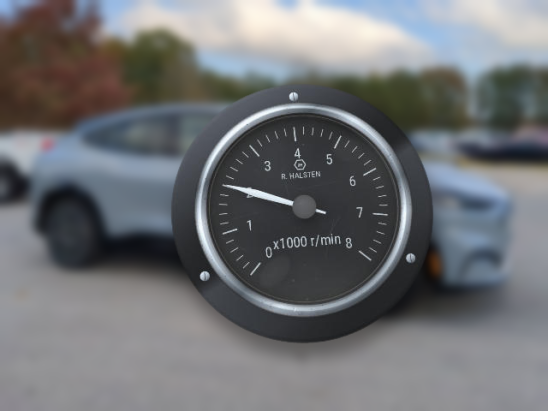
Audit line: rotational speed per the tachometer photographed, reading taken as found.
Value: 2000 rpm
